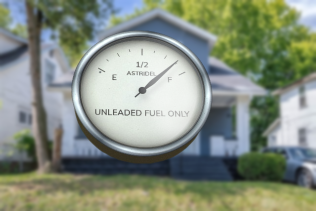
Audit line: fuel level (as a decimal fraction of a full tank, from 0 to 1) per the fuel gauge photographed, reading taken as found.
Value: 0.875
